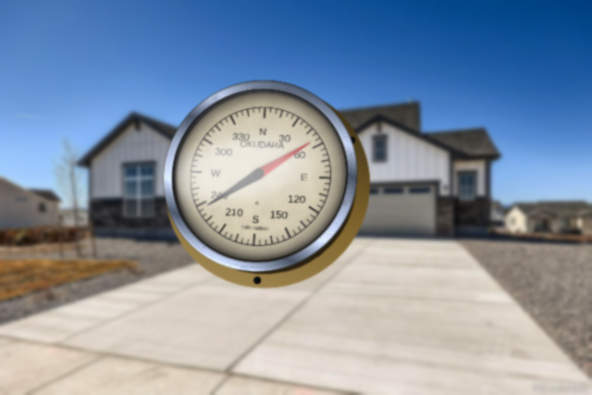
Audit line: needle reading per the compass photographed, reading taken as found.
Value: 55 °
